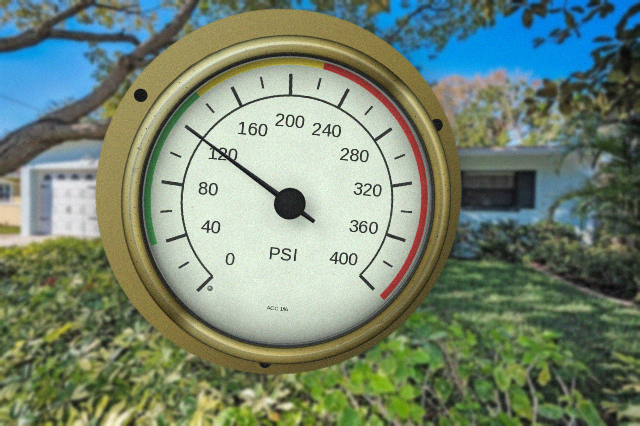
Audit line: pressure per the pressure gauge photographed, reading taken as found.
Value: 120 psi
